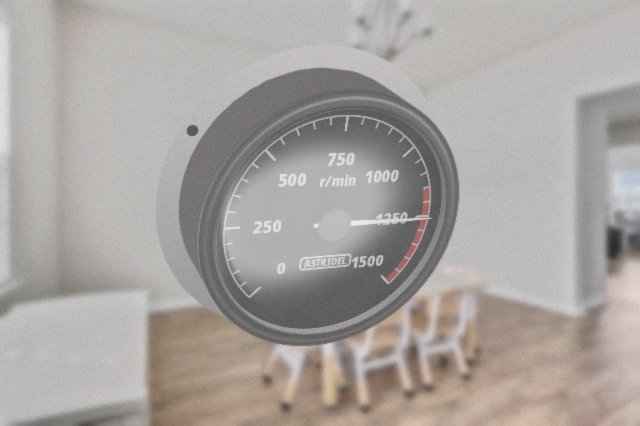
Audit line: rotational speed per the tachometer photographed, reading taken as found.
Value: 1250 rpm
